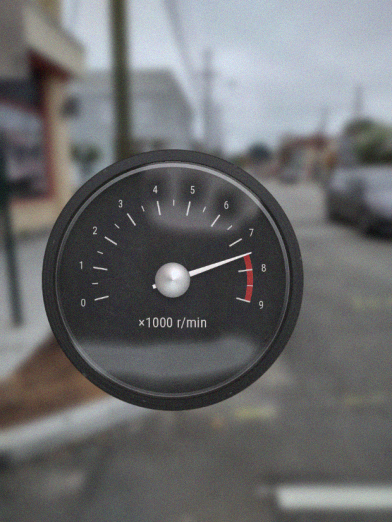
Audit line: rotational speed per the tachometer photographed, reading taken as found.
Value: 7500 rpm
